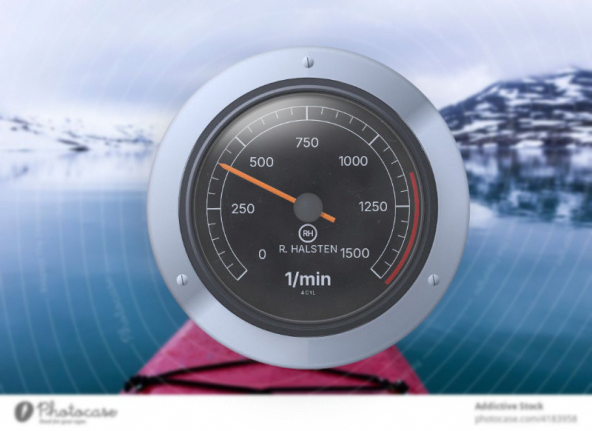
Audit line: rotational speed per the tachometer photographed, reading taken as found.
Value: 400 rpm
